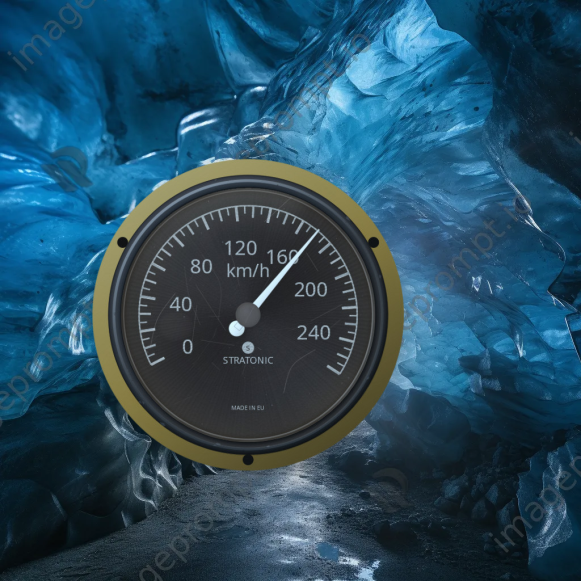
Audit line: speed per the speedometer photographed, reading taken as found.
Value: 170 km/h
